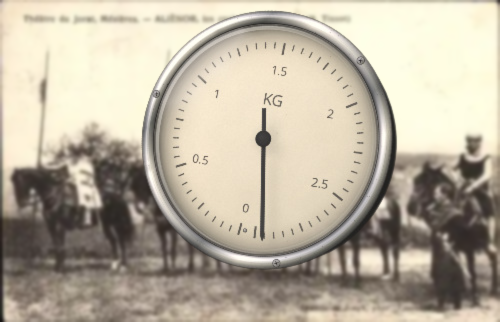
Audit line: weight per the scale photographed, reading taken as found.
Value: 2.95 kg
